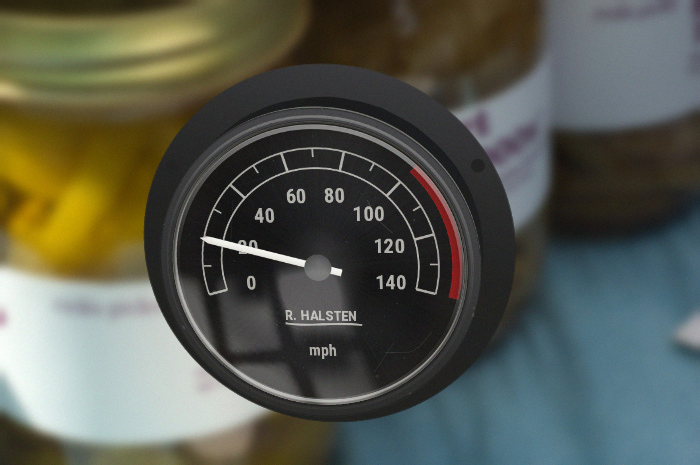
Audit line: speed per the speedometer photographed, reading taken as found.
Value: 20 mph
